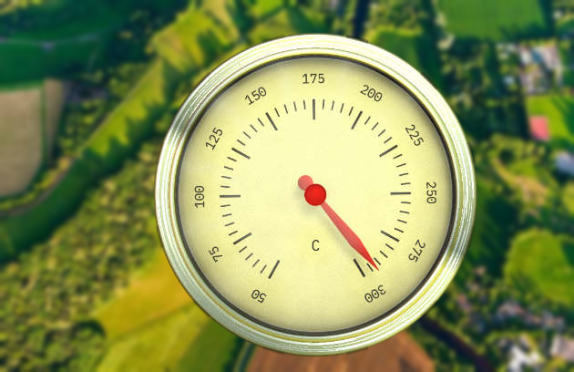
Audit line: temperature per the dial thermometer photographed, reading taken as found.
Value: 292.5 °C
